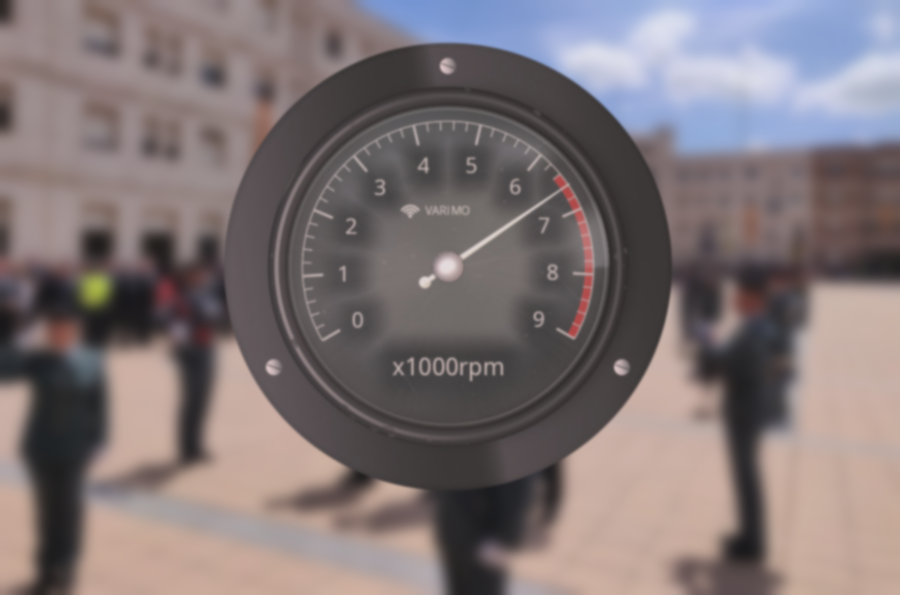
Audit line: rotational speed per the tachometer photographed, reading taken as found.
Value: 6600 rpm
